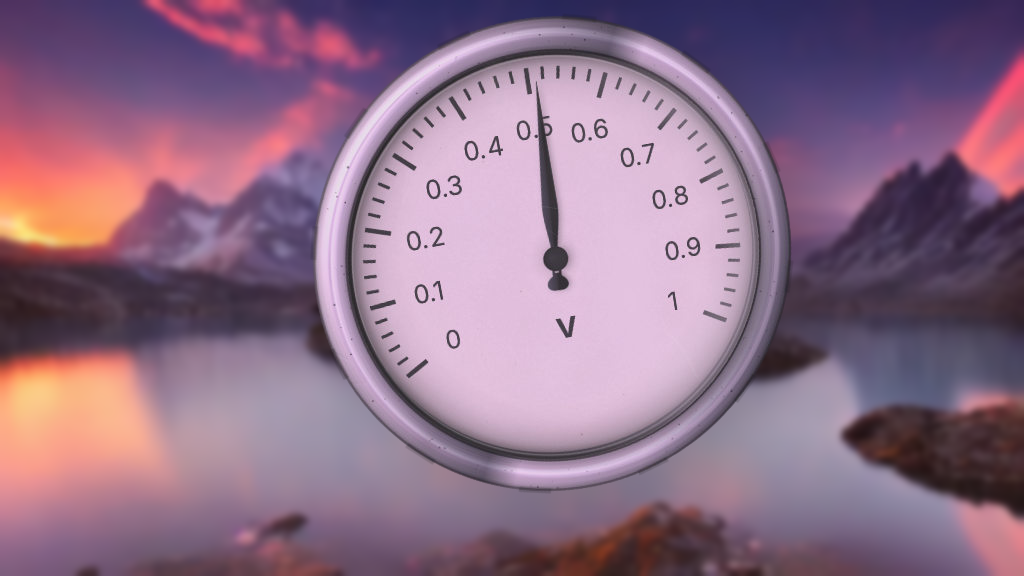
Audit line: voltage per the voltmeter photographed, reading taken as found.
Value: 0.51 V
